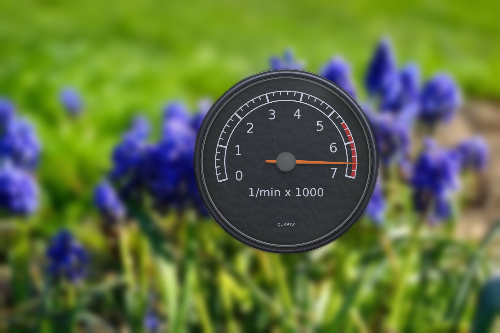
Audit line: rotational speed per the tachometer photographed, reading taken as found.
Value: 6600 rpm
